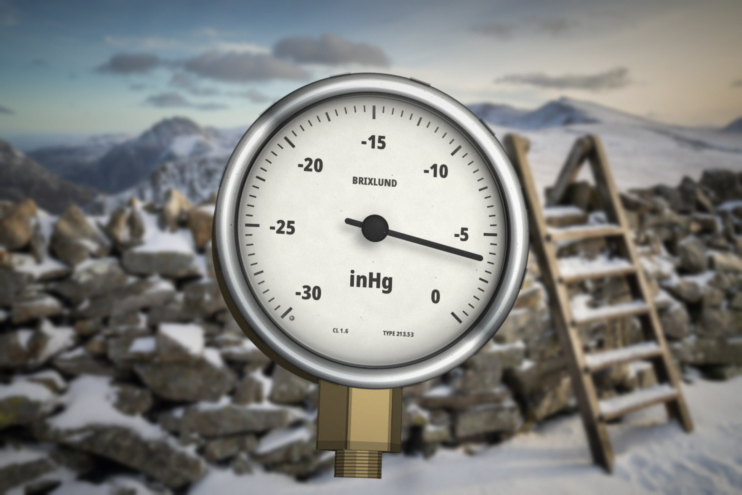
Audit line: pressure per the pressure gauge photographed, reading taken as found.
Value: -3.5 inHg
